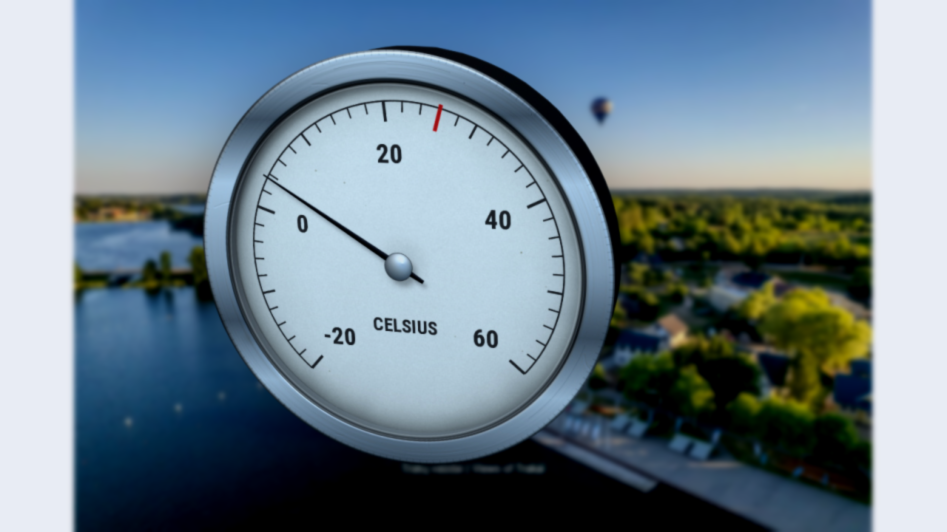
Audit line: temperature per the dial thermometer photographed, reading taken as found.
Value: 4 °C
